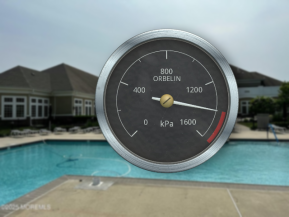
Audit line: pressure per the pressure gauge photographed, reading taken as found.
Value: 1400 kPa
